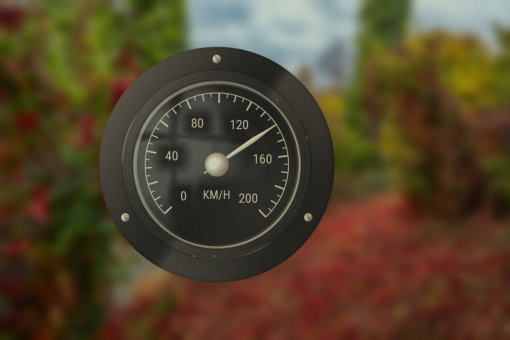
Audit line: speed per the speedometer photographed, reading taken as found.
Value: 140 km/h
